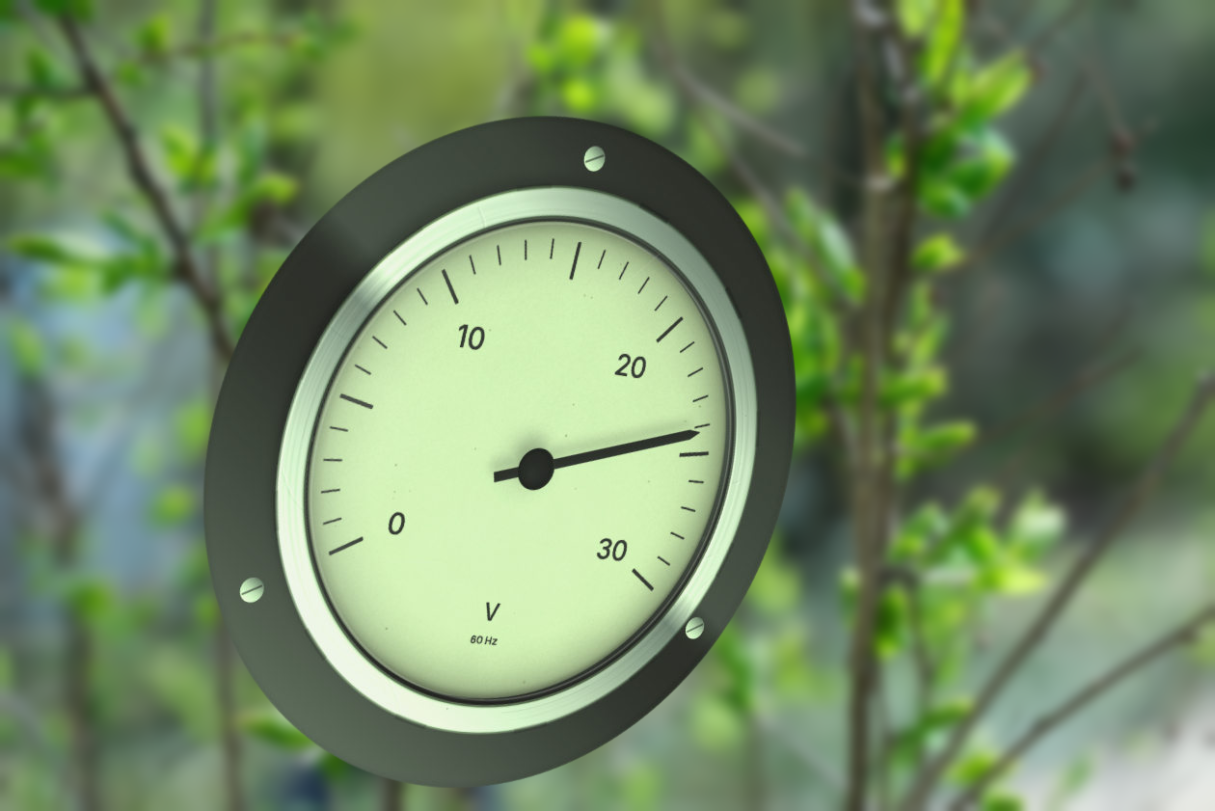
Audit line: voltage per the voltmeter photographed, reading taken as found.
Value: 24 V
